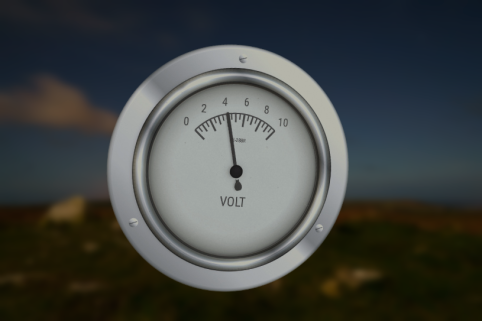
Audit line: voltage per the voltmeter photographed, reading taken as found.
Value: 4 V
